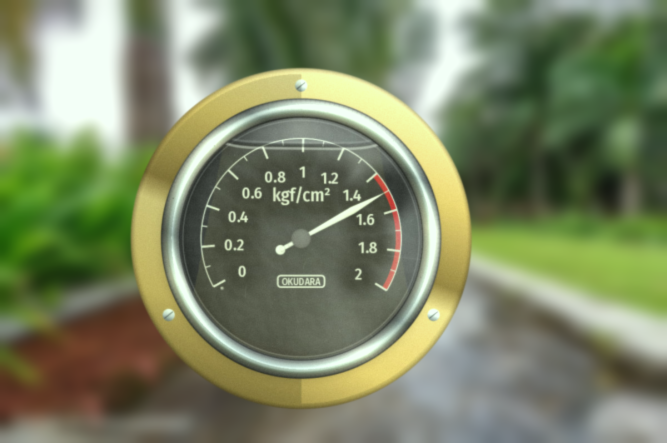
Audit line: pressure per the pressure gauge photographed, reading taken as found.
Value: 1.5 kg/cm²
